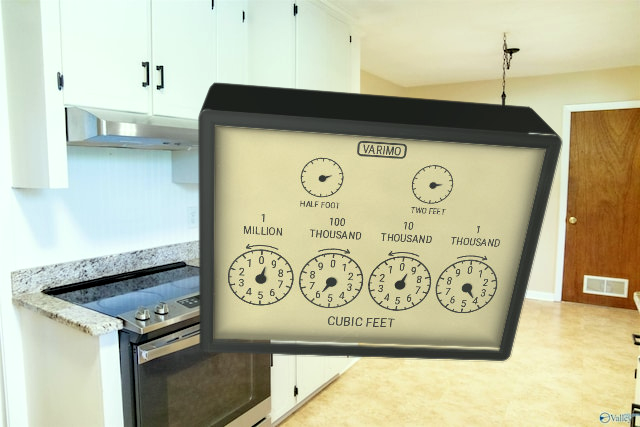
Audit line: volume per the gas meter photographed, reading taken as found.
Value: 959400 ft³
